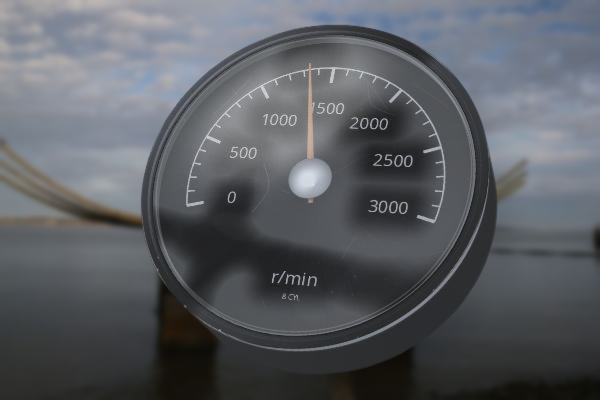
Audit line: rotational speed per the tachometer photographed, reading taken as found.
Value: 1350 rpm
